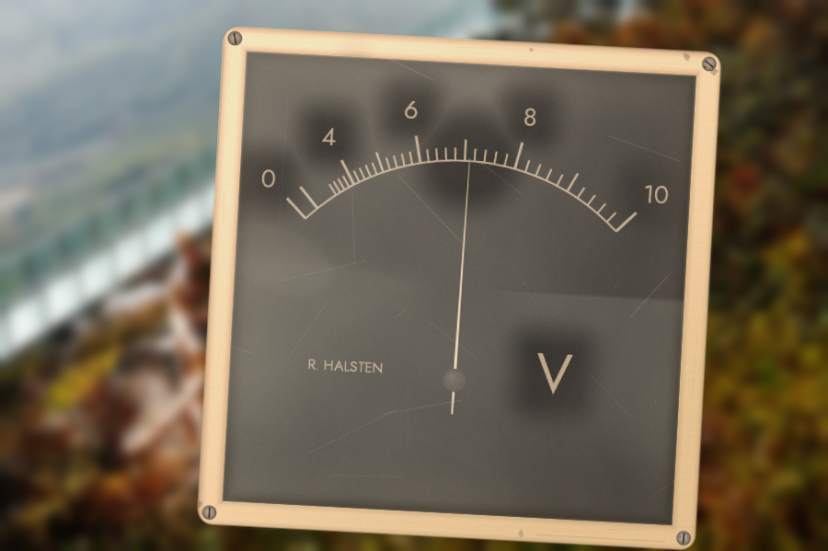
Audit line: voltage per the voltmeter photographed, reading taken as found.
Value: 7.1 V
